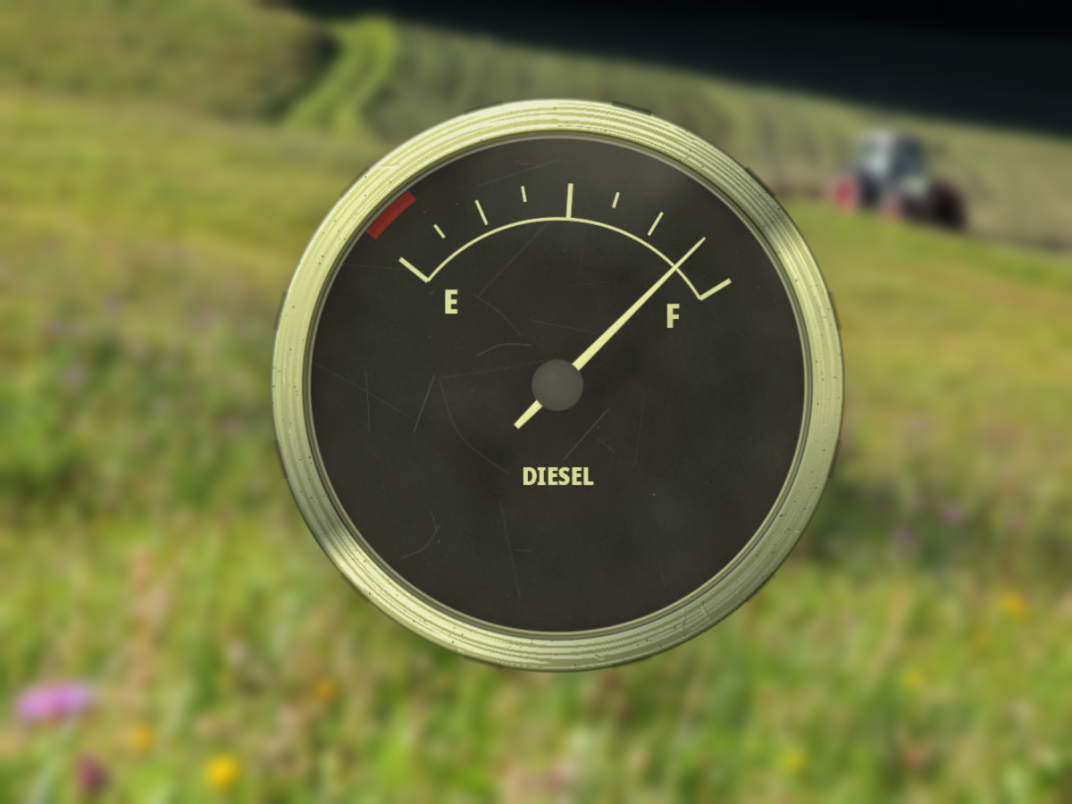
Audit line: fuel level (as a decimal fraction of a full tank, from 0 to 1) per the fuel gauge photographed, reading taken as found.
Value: 0.875
